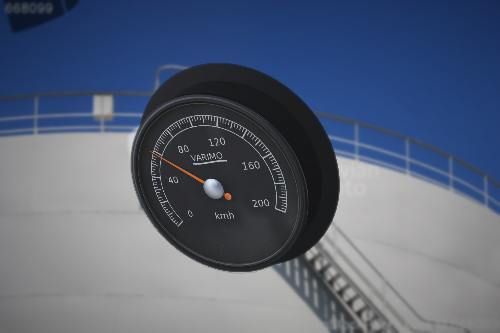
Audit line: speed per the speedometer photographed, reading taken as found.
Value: 60 km/h
